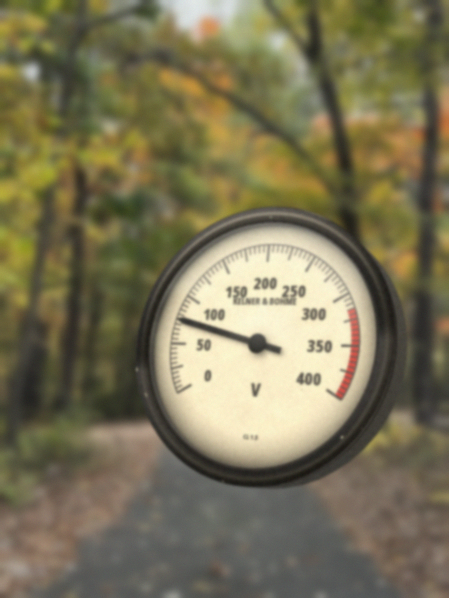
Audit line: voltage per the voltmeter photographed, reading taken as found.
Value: 75 V
